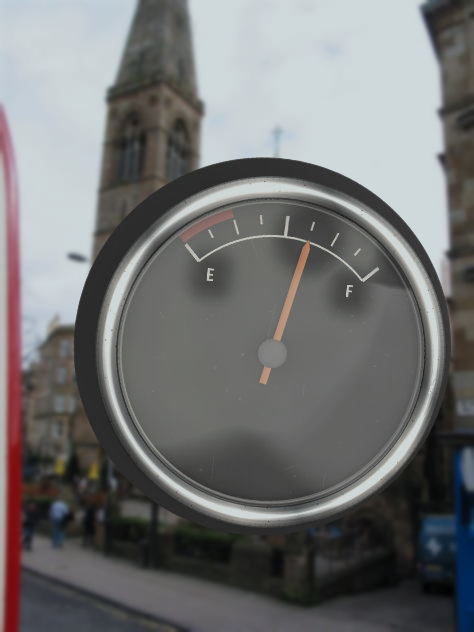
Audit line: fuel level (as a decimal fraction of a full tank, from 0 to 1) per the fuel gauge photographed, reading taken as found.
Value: 0.625
